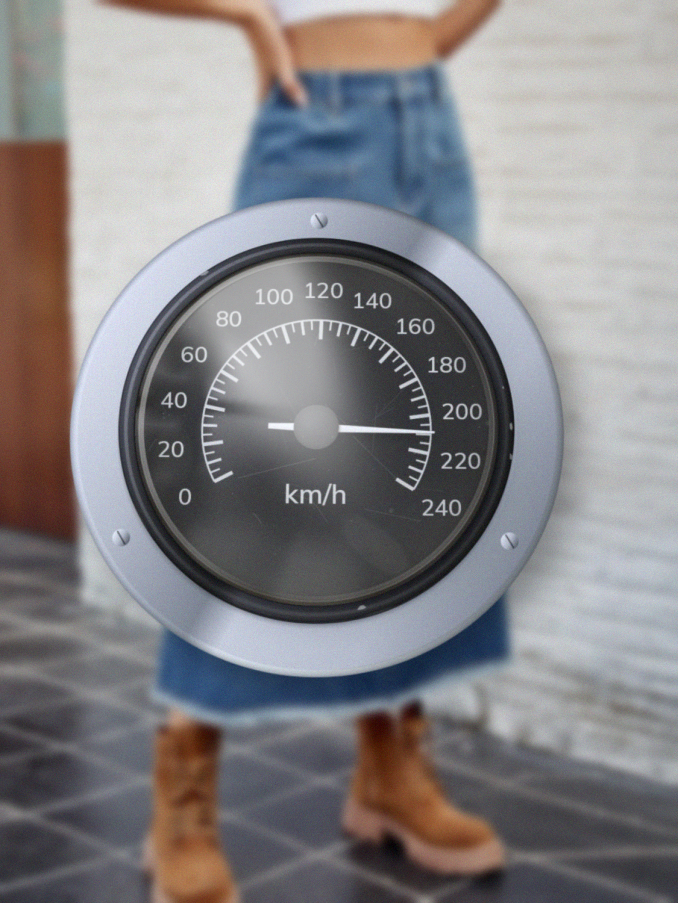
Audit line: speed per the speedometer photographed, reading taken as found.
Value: 210 km/h
